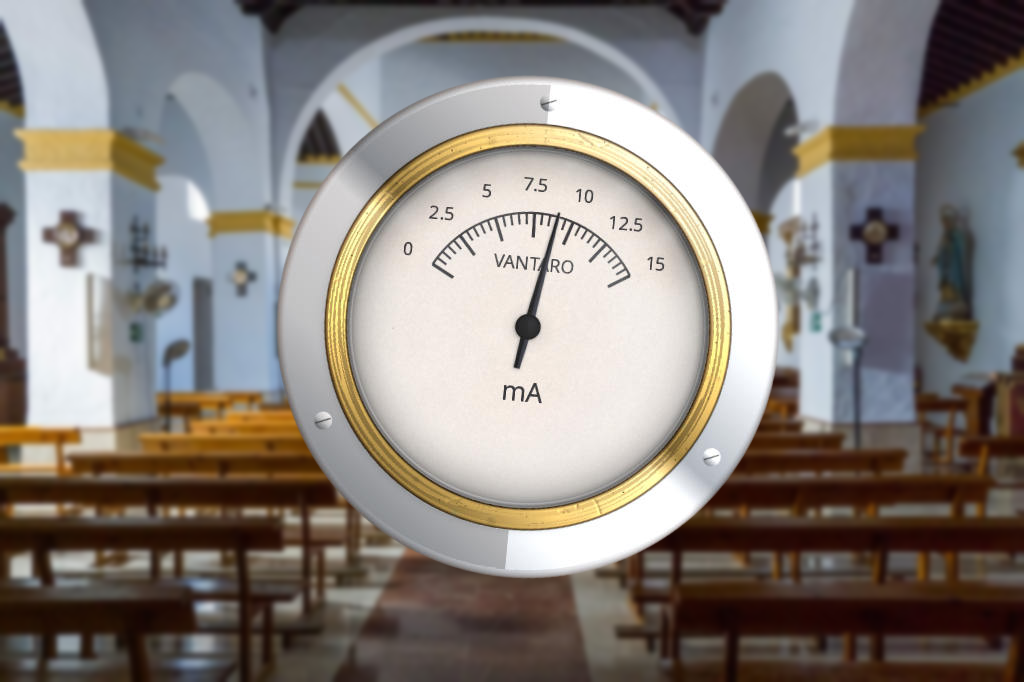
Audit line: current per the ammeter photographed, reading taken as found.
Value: 9 mA
